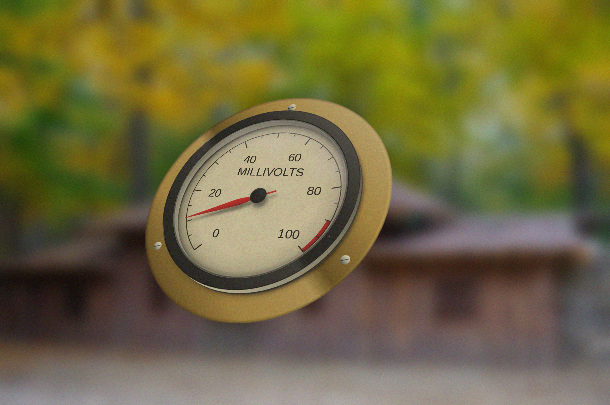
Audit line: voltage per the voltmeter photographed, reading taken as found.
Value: 10 mV
